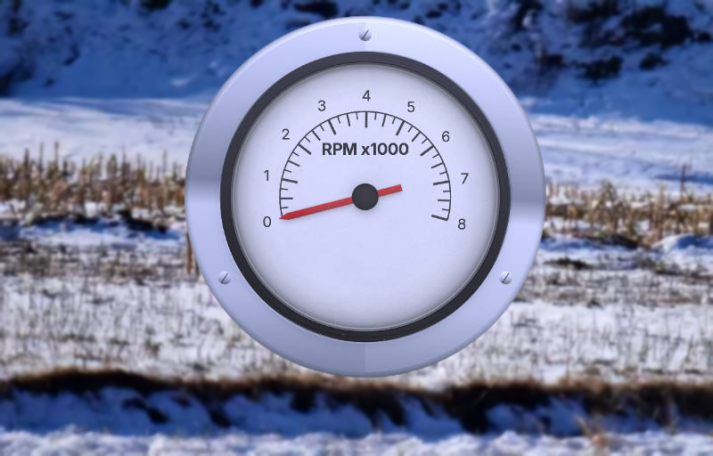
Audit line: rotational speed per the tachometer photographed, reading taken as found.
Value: 0 rpm
